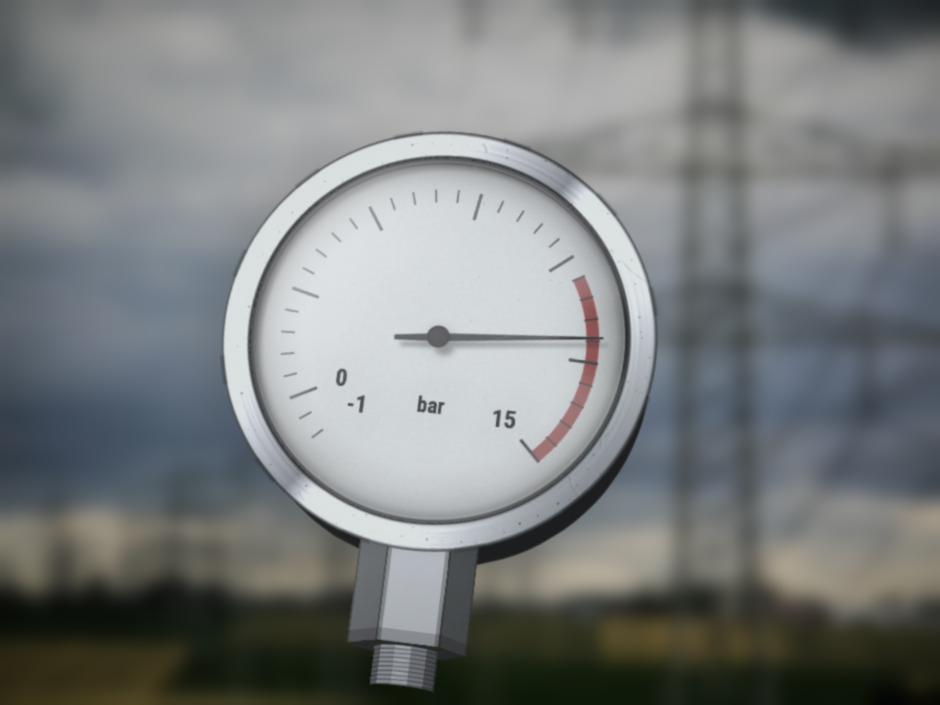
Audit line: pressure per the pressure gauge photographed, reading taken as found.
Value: 12 bar
